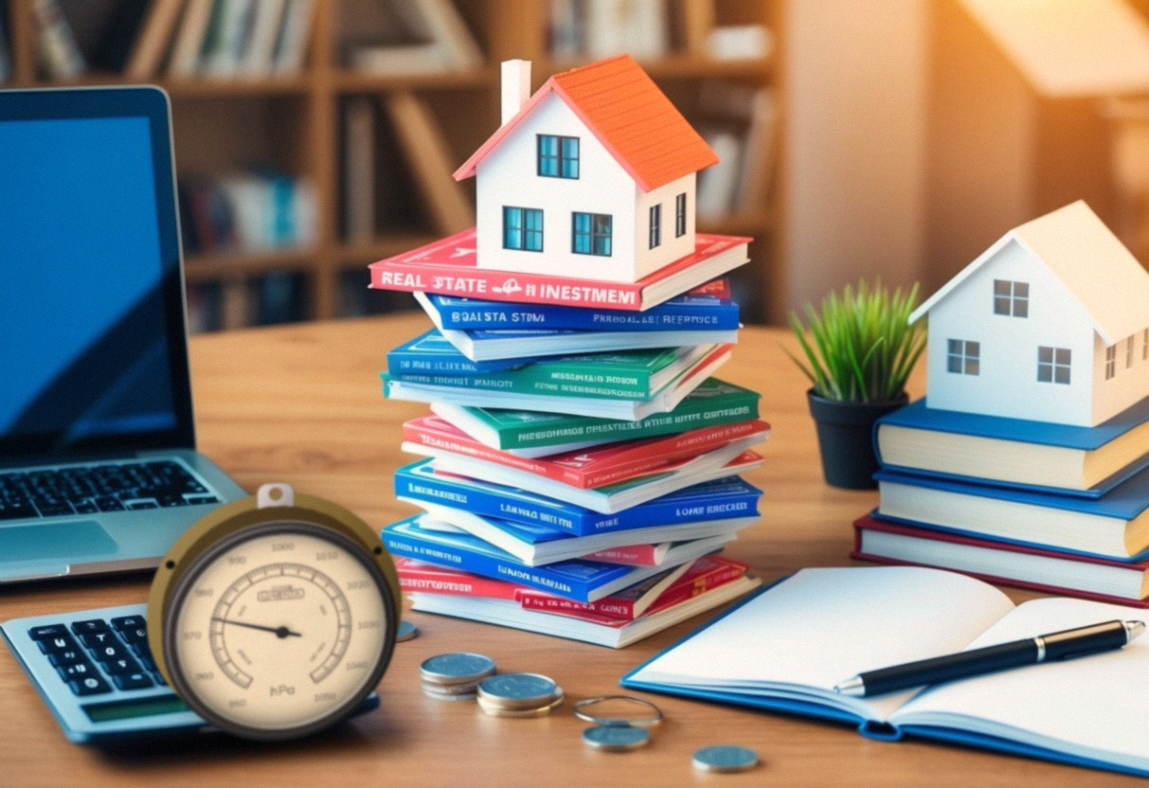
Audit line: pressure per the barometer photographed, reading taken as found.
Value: 975 hPa
